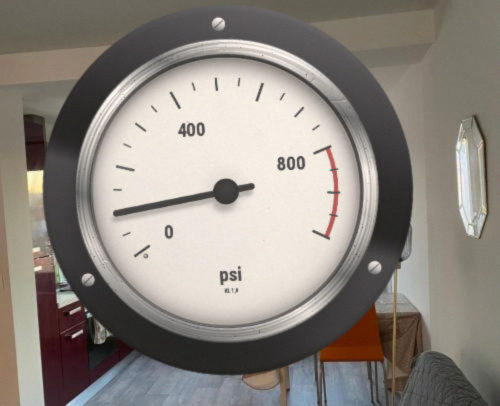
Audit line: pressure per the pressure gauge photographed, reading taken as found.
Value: 100 psi
